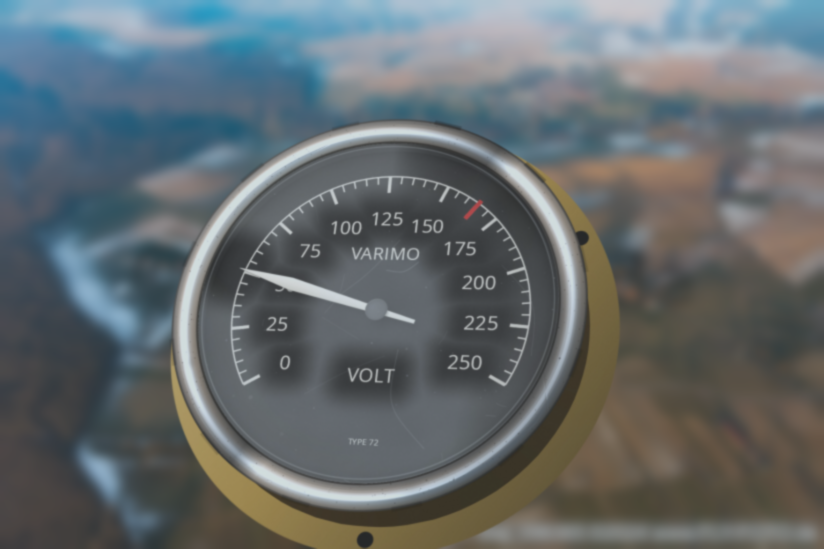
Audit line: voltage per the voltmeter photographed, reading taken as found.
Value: 50 V
